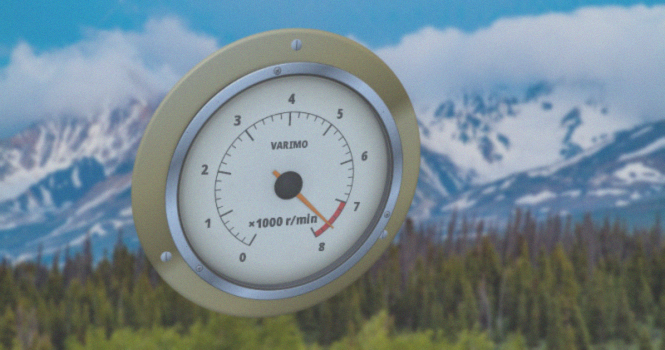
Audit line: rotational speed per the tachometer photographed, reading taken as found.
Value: 7600 rpm
